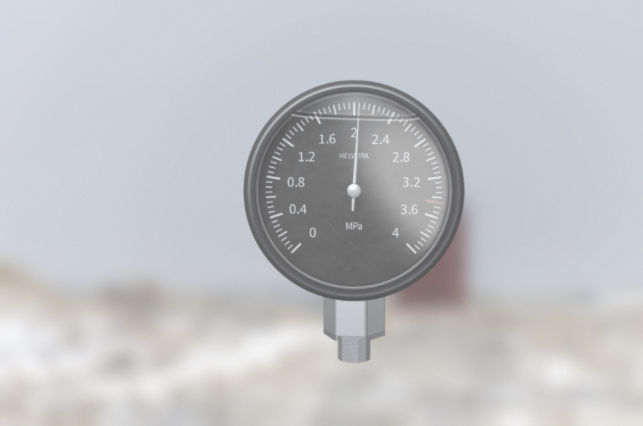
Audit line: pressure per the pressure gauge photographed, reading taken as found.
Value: 2.05 MPa
